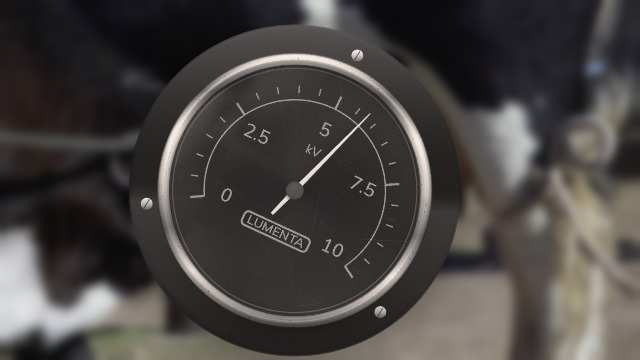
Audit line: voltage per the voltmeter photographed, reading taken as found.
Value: 5.75 kV
